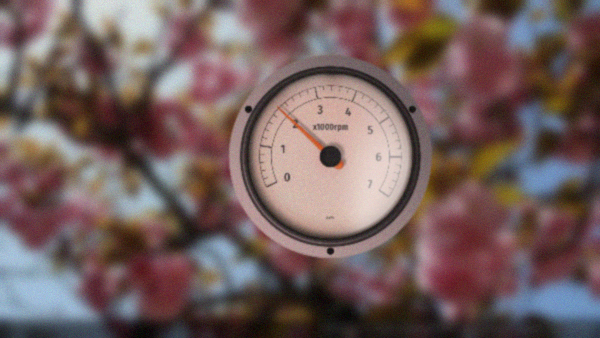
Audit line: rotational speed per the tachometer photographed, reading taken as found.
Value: 2000 rpm
